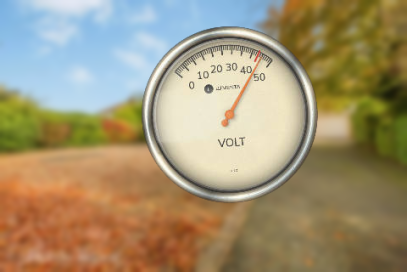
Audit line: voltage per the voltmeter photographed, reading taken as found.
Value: 45 V
